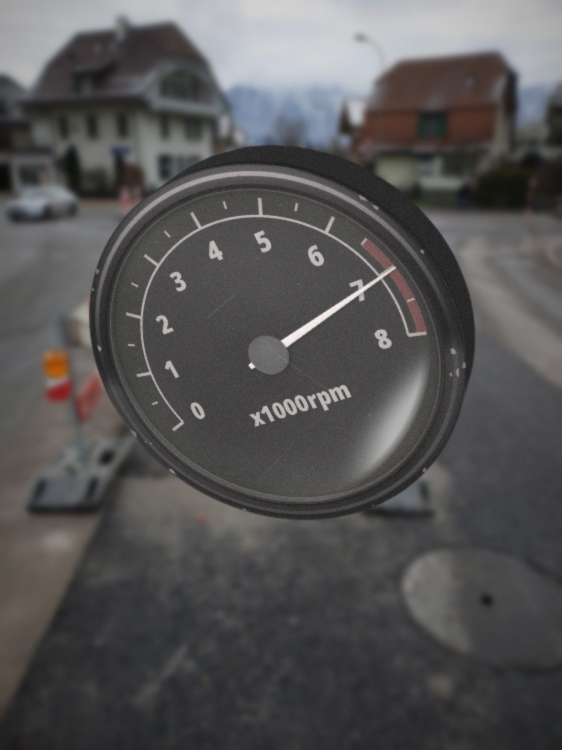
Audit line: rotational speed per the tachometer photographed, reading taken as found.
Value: 7000 rpm
